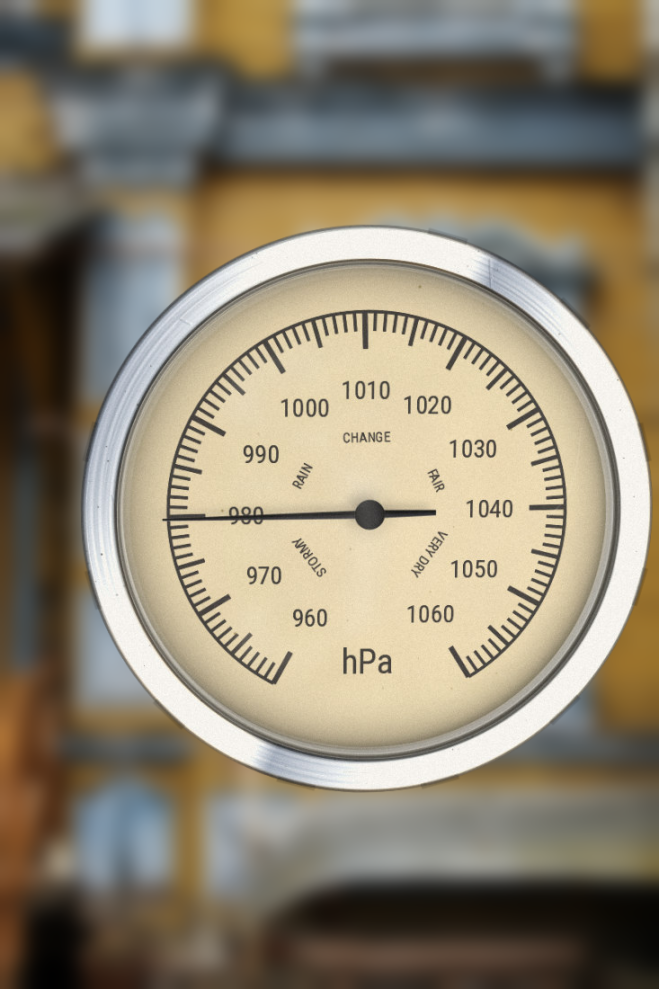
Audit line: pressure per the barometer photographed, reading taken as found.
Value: 980 hPa
